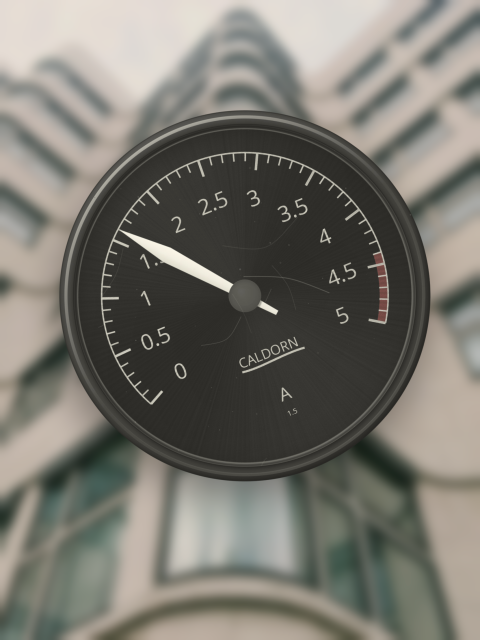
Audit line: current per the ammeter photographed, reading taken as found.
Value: 1.6 A
